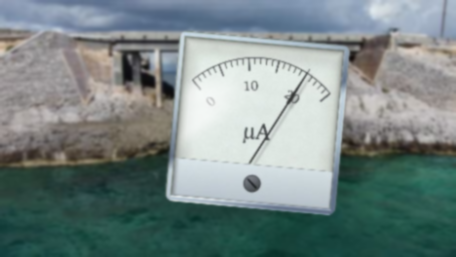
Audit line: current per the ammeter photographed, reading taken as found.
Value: 20 µA
